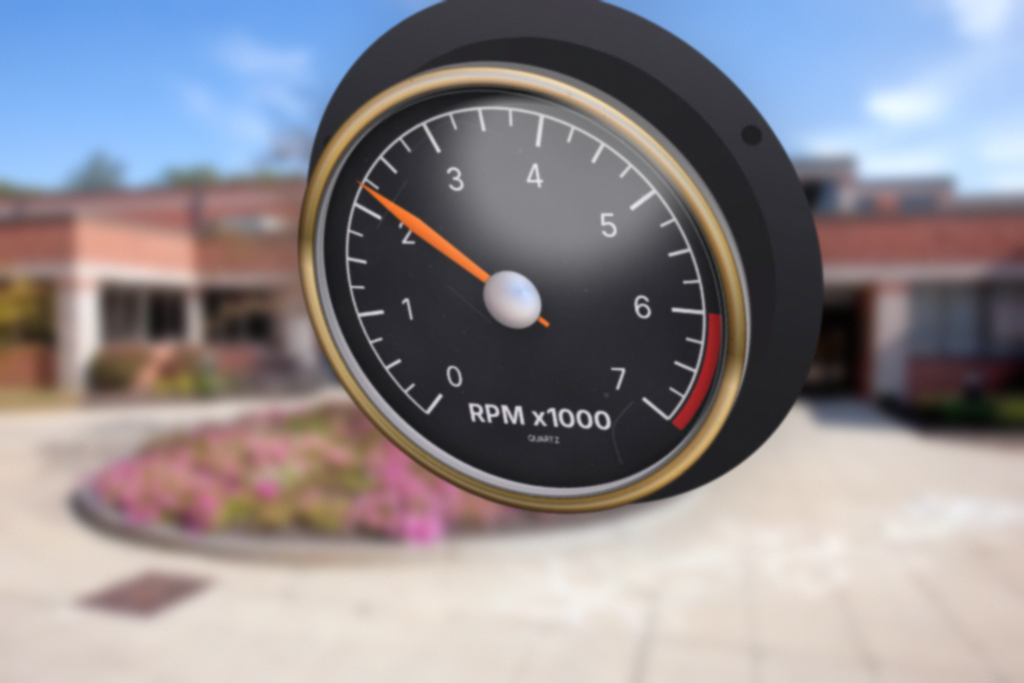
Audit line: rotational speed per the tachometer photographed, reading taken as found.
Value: 2250 rpm
